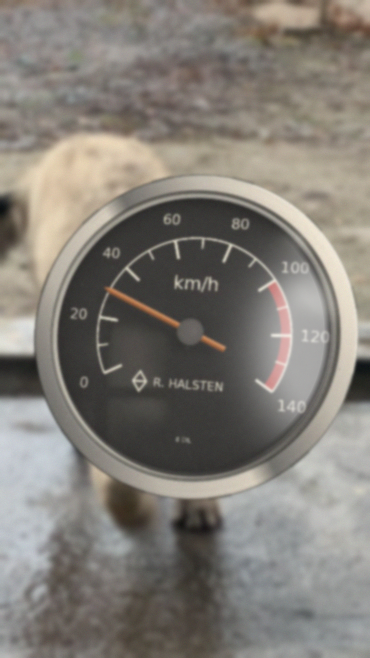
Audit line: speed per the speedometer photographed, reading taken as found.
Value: 30 km/h
